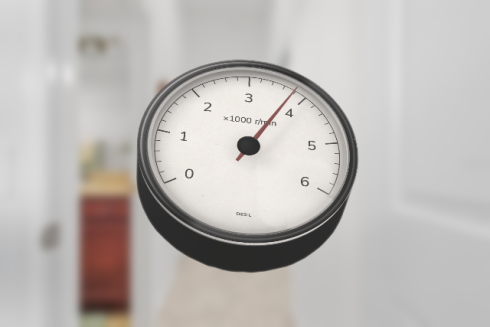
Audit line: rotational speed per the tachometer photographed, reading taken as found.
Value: 3800 rpm
